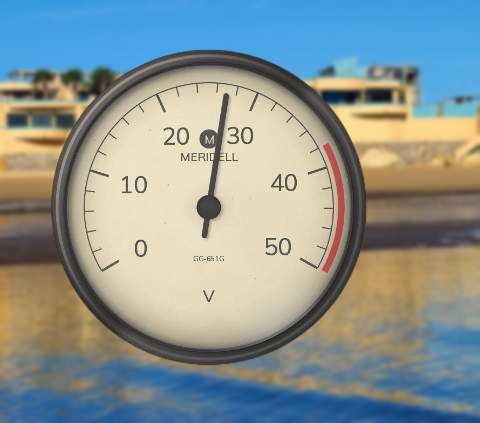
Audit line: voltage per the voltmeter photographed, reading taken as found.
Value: 27 V
